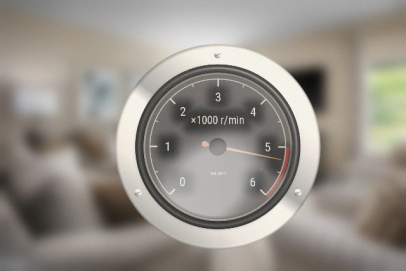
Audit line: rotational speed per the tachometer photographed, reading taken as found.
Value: 5250 rpm
